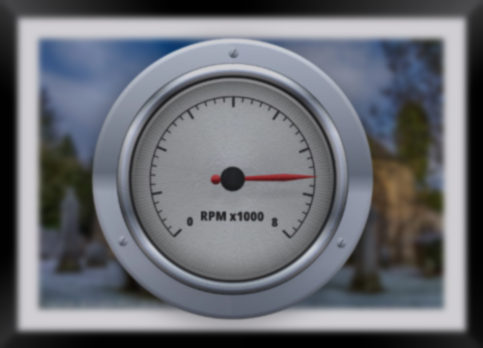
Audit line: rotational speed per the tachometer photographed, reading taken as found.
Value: 6600 rpm
